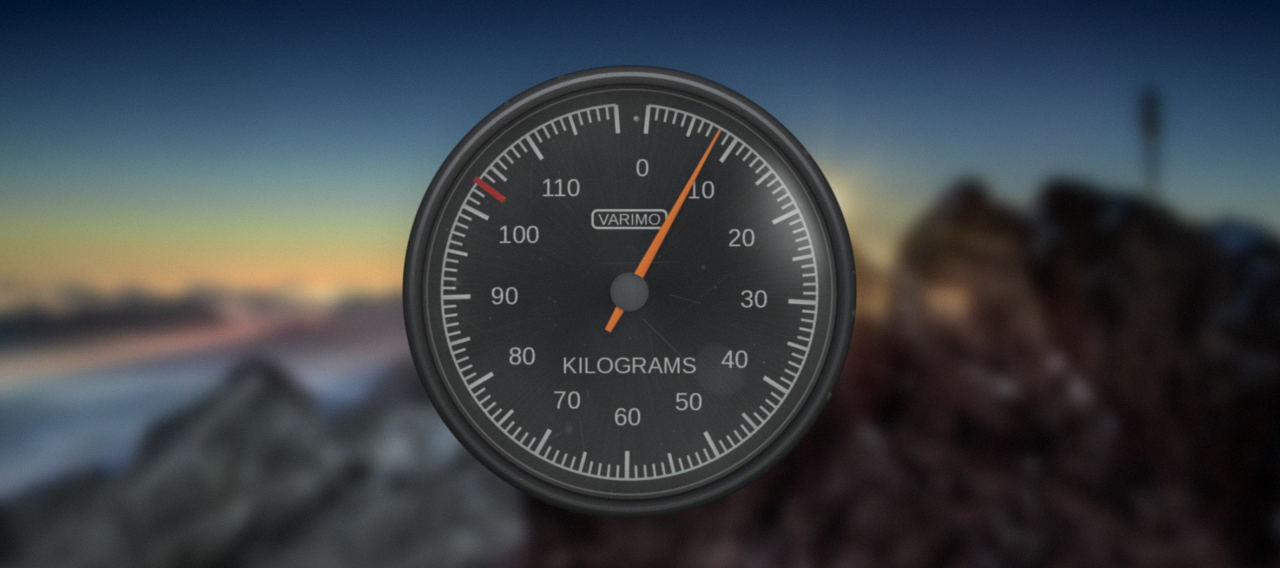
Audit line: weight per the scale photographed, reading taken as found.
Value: 8 kg
